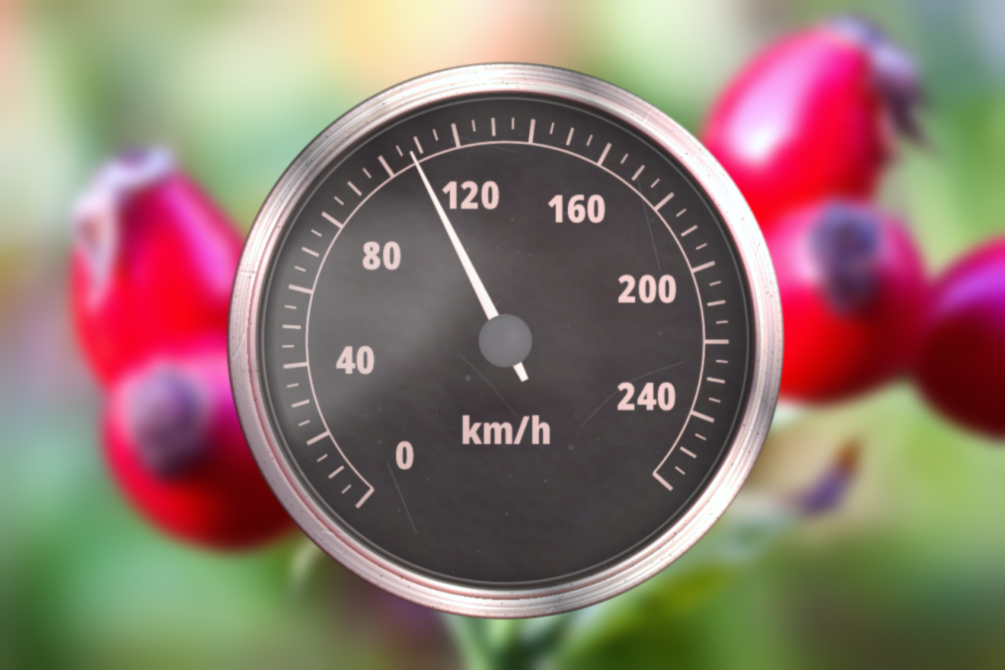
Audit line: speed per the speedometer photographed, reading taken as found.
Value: 107.5 km/h
